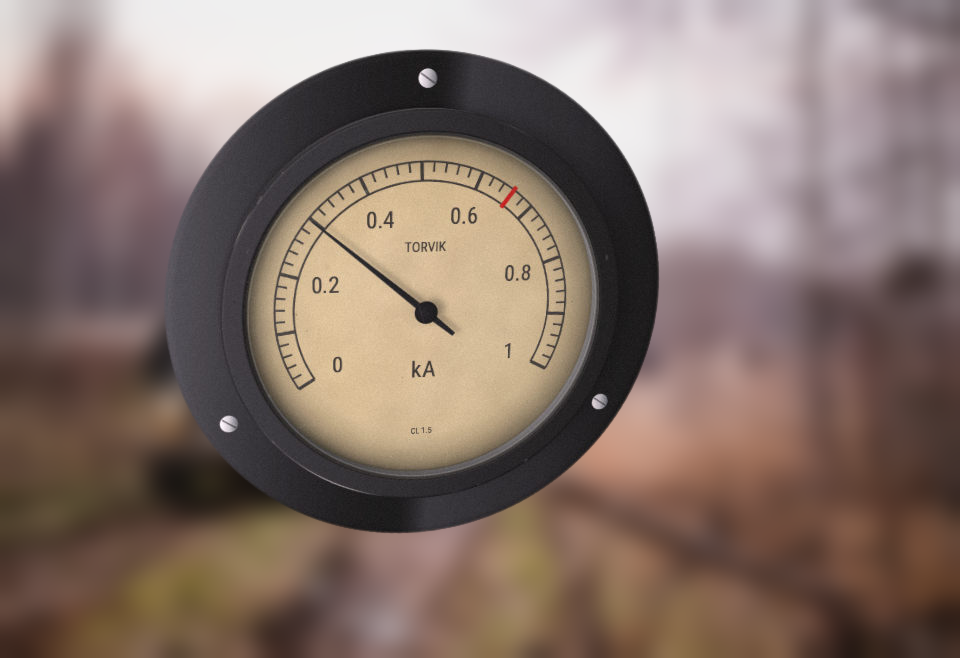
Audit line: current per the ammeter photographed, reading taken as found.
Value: 0.3 kA
